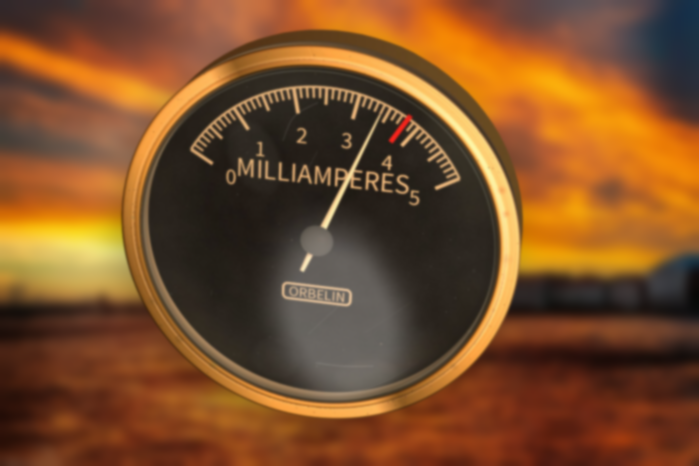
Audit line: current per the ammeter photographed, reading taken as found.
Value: 3.4 mA
